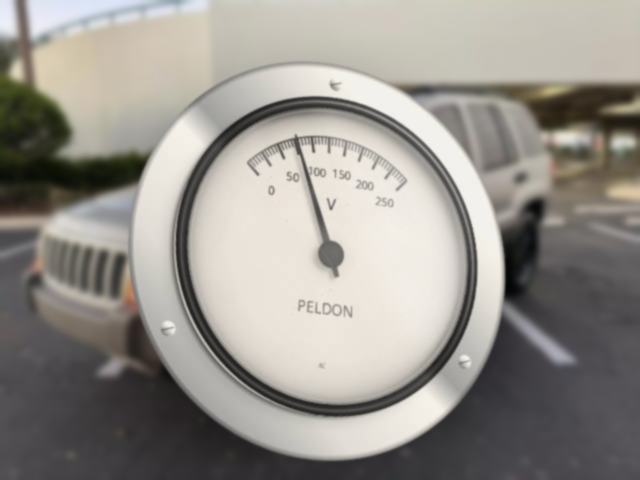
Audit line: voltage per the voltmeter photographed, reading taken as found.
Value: 75 V
